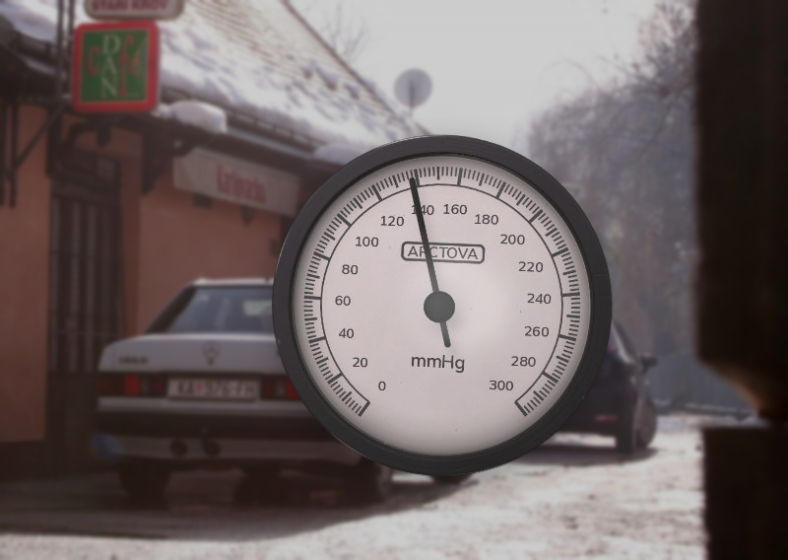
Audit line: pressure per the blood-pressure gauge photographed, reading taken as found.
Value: 138 mmHg
